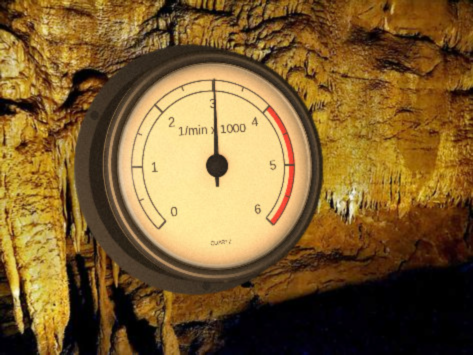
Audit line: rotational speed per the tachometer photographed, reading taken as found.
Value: 3000 rpm
